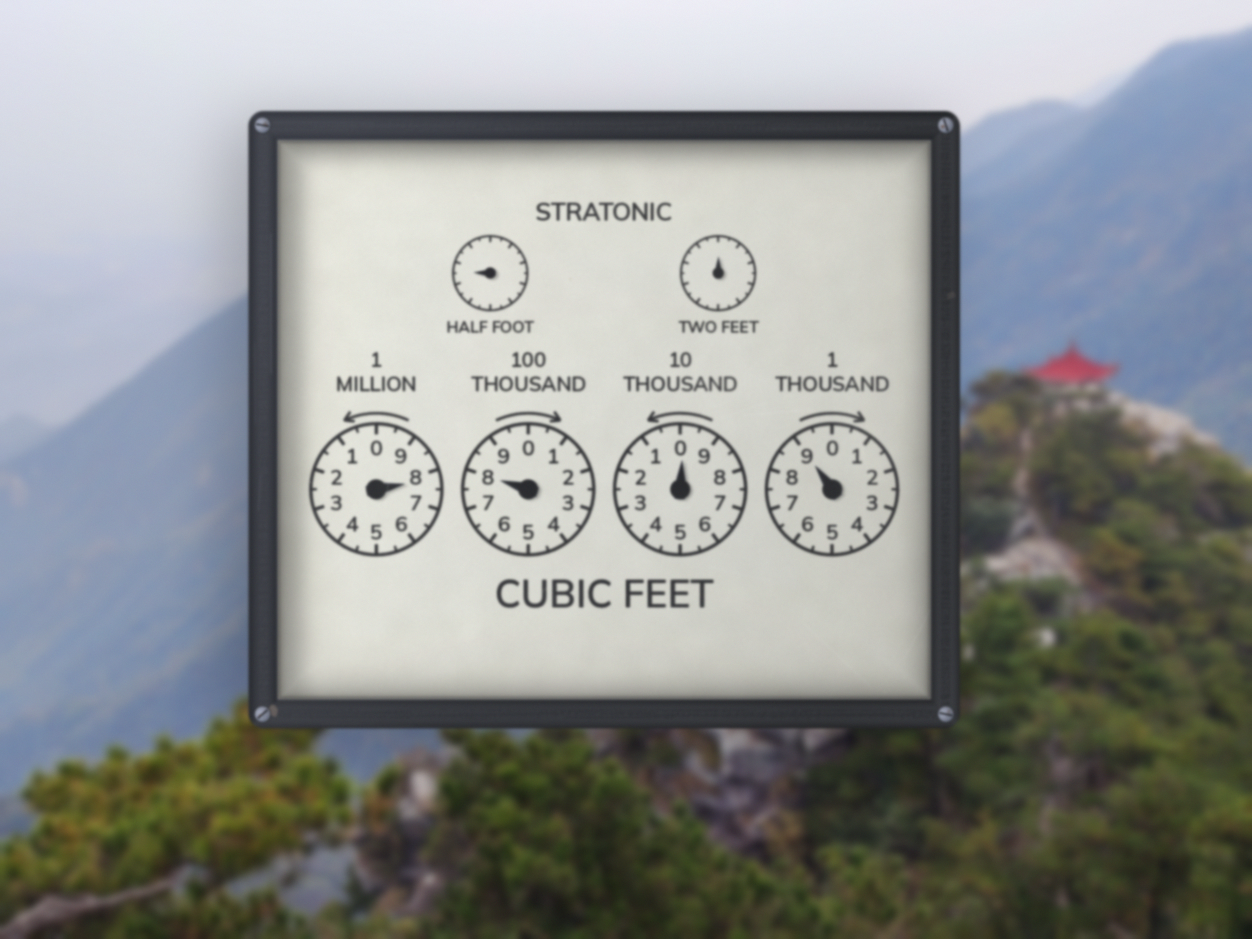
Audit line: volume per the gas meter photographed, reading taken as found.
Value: 779900 ft³
